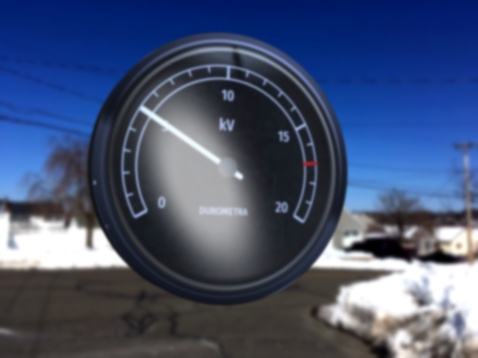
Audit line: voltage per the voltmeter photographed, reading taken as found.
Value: 5 kV
